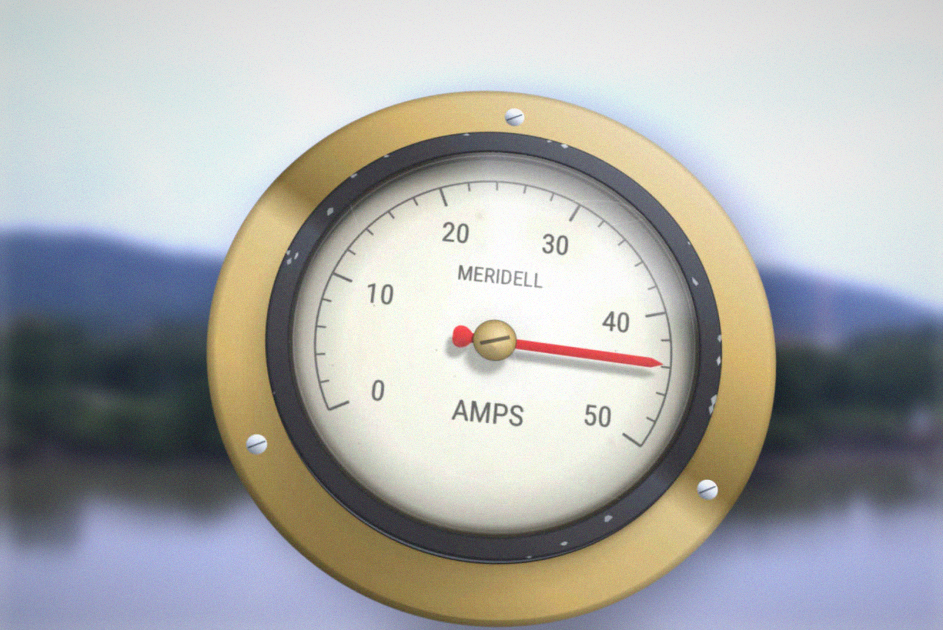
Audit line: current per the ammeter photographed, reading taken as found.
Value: 44 A
